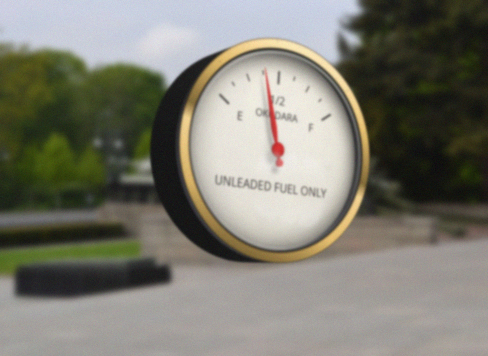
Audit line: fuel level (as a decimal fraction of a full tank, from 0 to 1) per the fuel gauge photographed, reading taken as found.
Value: 0.375
